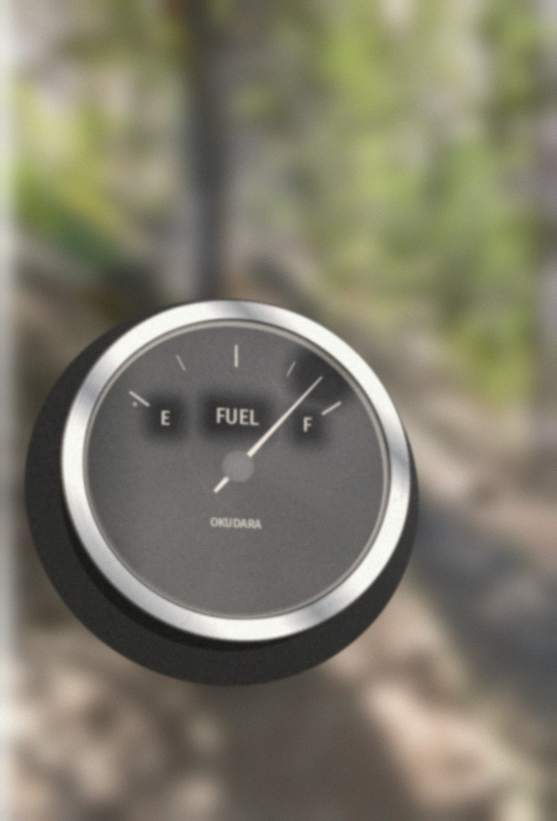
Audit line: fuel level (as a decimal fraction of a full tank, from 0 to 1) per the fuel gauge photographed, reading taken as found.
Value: 0.875
